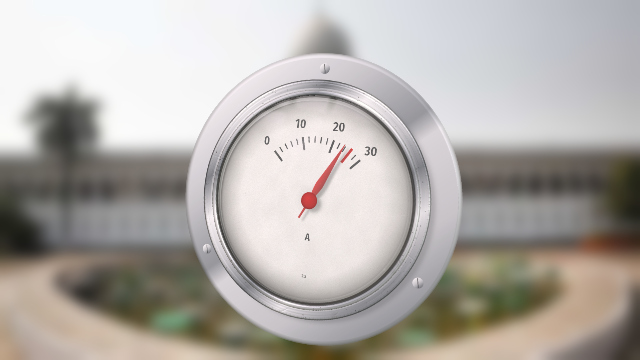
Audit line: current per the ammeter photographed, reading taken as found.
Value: 24 A
